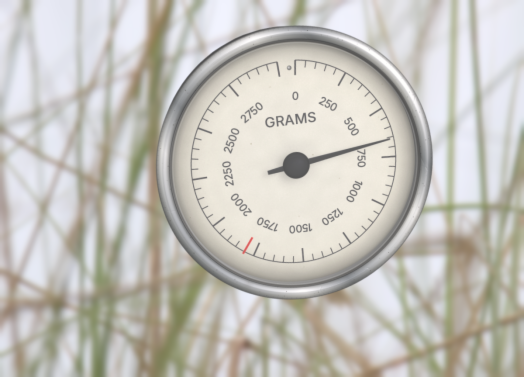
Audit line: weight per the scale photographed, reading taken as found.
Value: 650 g
